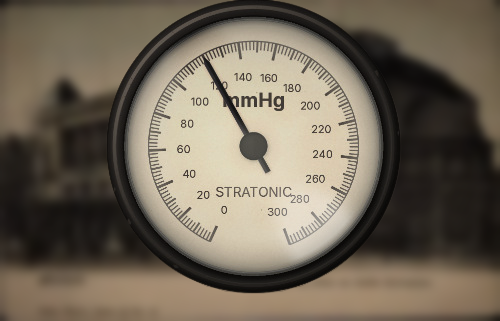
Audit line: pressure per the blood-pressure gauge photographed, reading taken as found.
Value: 120 mmHg
